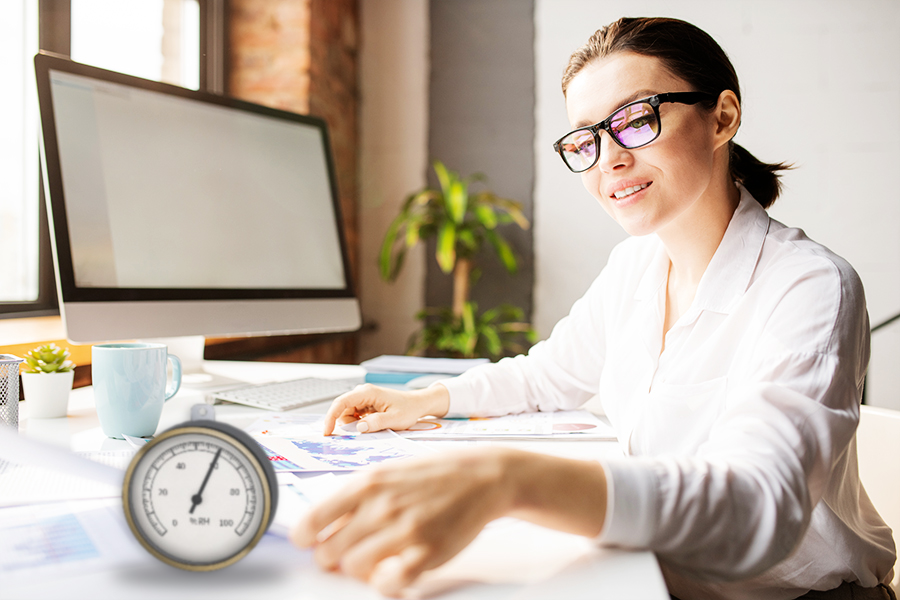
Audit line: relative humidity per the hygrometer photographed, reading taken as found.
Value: 60 %
